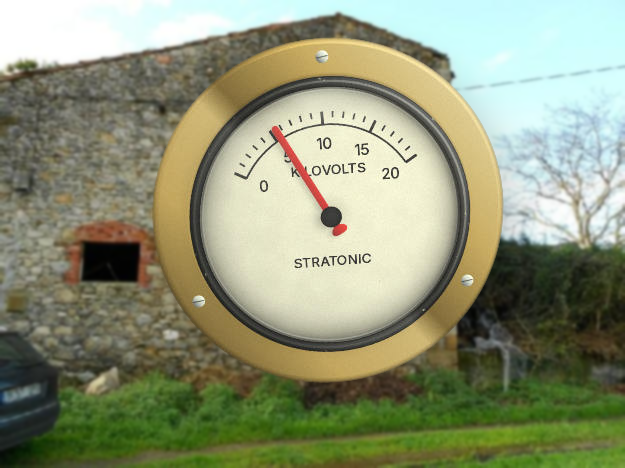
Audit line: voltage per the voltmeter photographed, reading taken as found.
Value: 5.5 kV
